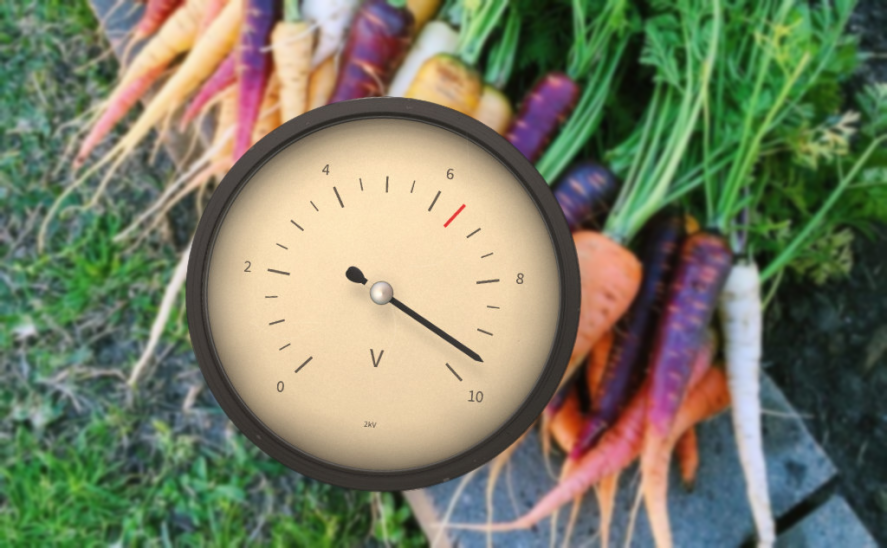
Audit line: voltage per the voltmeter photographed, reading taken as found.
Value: 9.5 V
